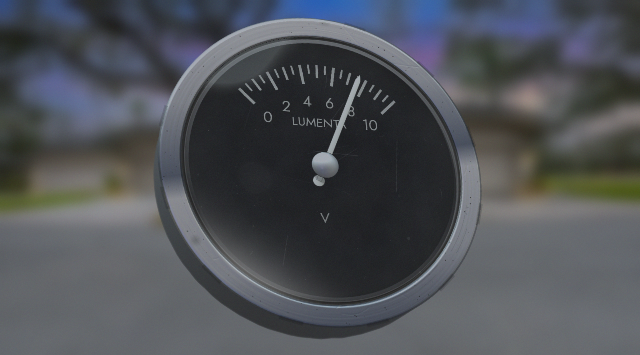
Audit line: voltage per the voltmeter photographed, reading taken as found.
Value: 7.5 V
